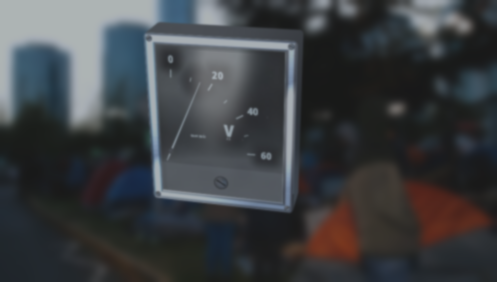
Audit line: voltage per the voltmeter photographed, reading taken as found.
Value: 15 V
